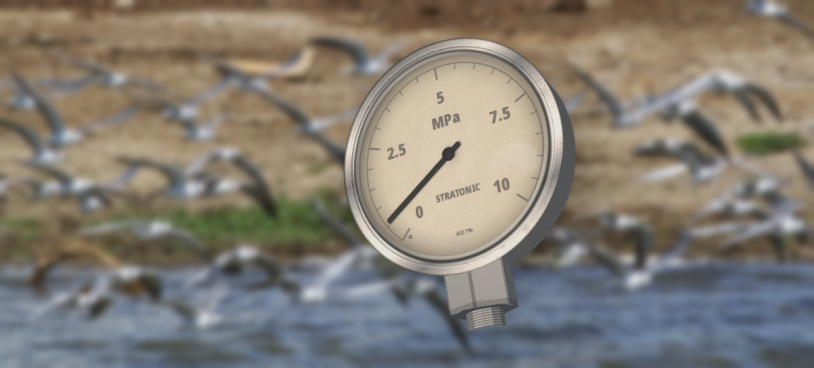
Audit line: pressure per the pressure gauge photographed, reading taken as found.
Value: 0.5 MPa
